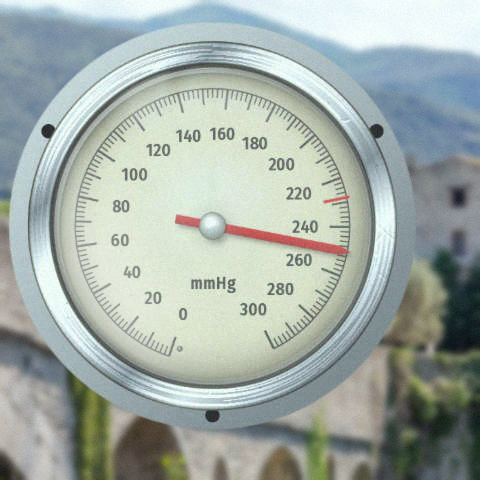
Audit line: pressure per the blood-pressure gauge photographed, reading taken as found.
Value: 250 mmHg
